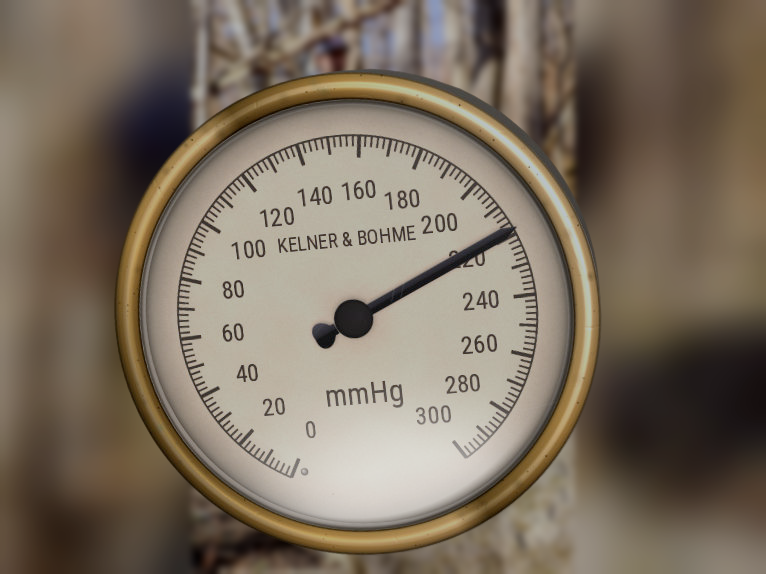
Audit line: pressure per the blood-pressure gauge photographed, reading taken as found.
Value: 218 mmHg
